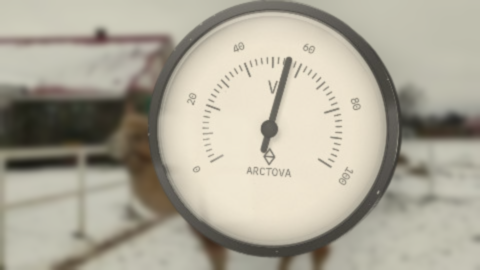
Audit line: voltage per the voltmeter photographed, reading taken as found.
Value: 56 V
